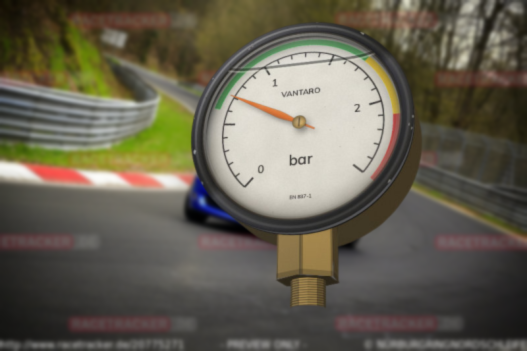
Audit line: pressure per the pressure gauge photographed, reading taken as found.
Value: 0.7 bar
